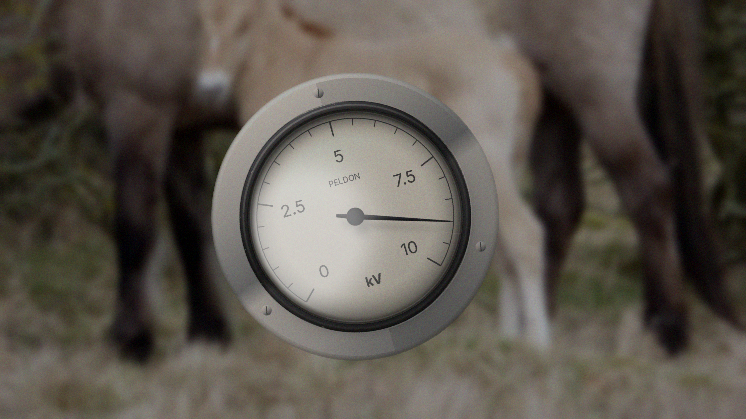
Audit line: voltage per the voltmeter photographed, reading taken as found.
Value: 9 kV
